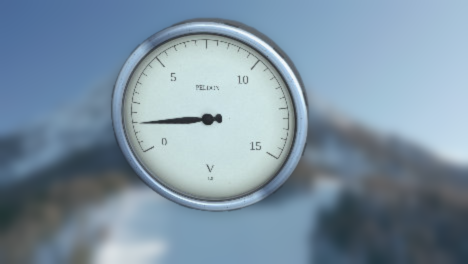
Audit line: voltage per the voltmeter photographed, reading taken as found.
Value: 1.5 V
